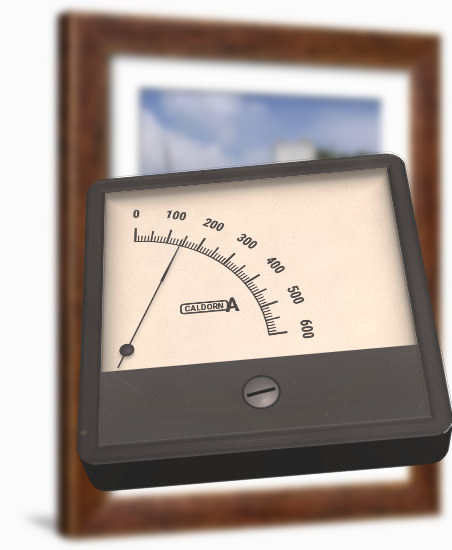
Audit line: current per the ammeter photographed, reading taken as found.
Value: 150 A
